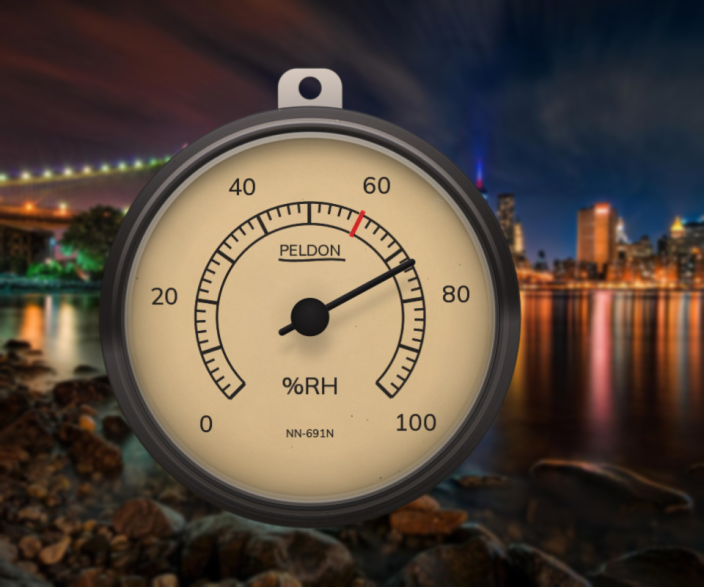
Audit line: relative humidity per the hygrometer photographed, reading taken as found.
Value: 73 %
